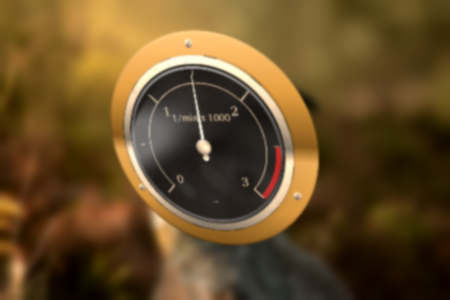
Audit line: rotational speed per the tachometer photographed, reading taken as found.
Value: 1500 rpm
